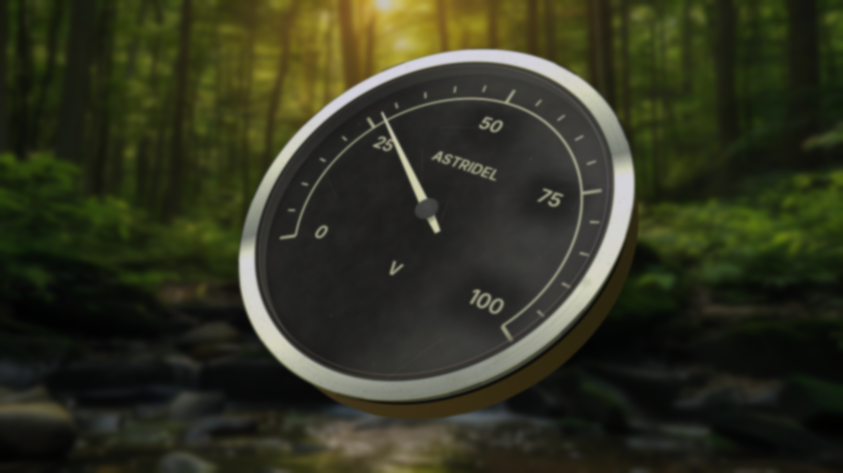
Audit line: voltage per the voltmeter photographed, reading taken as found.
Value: 27.5 V
